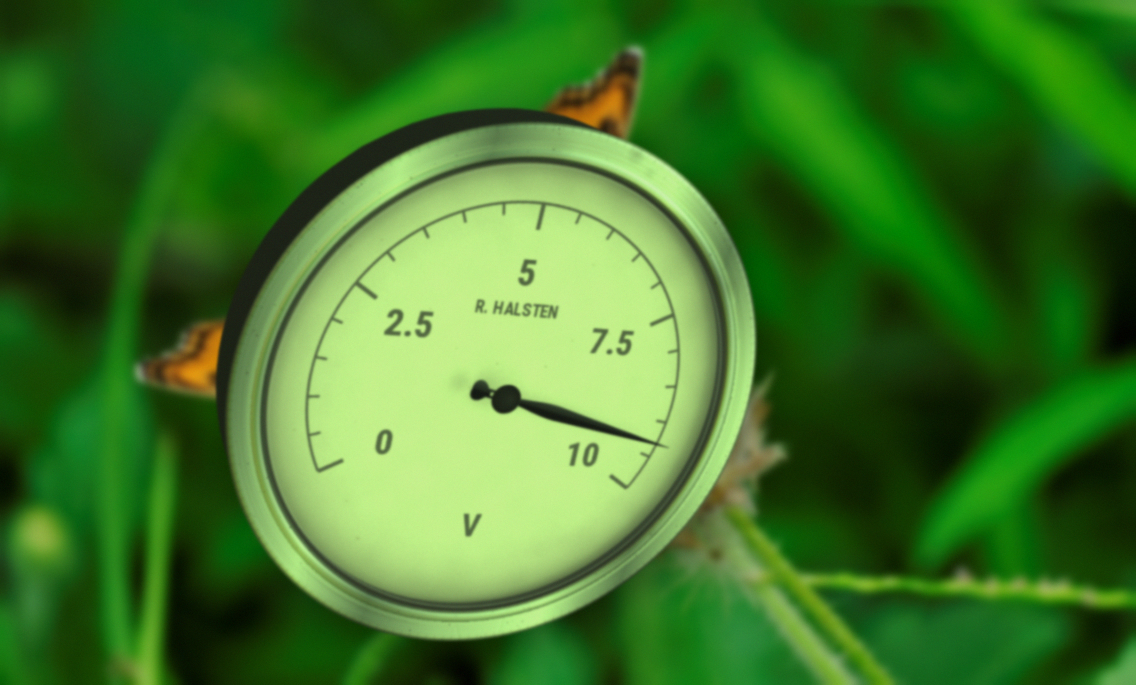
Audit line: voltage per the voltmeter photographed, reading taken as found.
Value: 9.25 V
